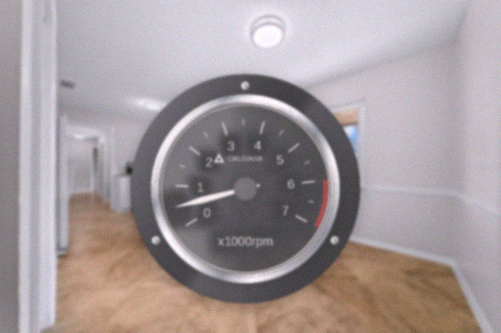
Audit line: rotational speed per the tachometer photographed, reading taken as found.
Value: 500 rpm
